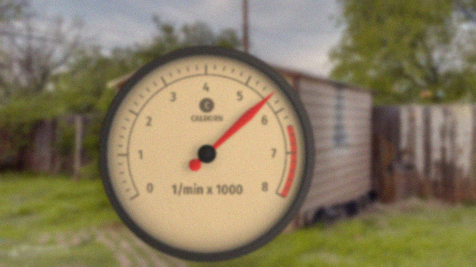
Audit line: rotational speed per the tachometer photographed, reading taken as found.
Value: 5600 rpm
